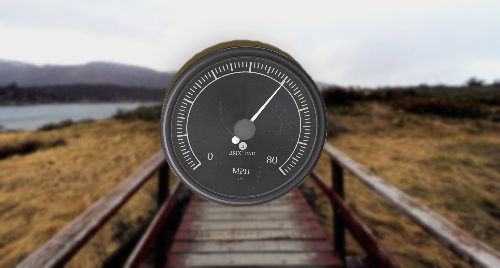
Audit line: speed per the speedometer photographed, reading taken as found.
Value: 50 mph
